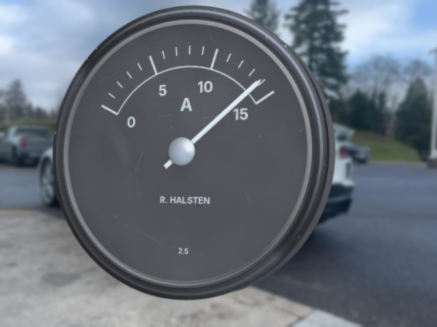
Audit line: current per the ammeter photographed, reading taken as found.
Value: 14 A
